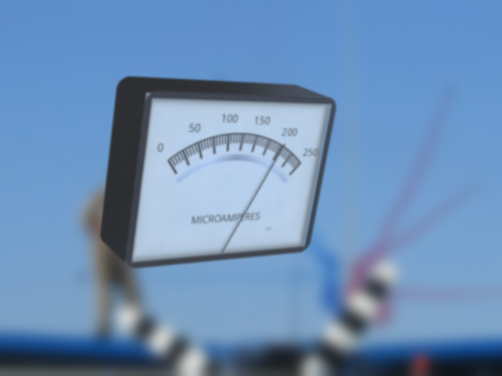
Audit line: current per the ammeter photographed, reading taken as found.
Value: 200 µA
